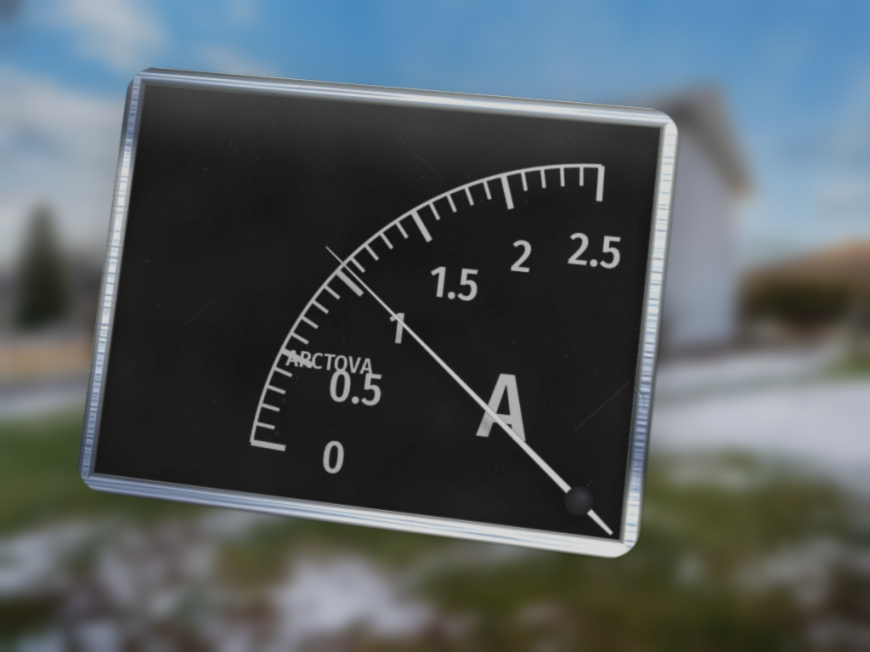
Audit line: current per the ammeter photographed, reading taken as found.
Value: 1.05 A
